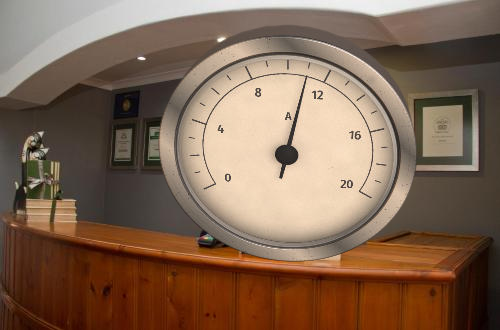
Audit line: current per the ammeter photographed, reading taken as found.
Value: 11 A
